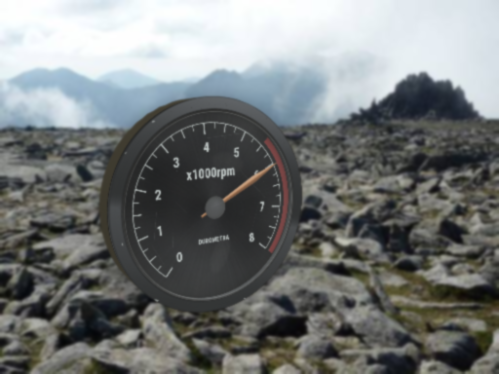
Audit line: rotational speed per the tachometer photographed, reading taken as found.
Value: 6000 rpm
